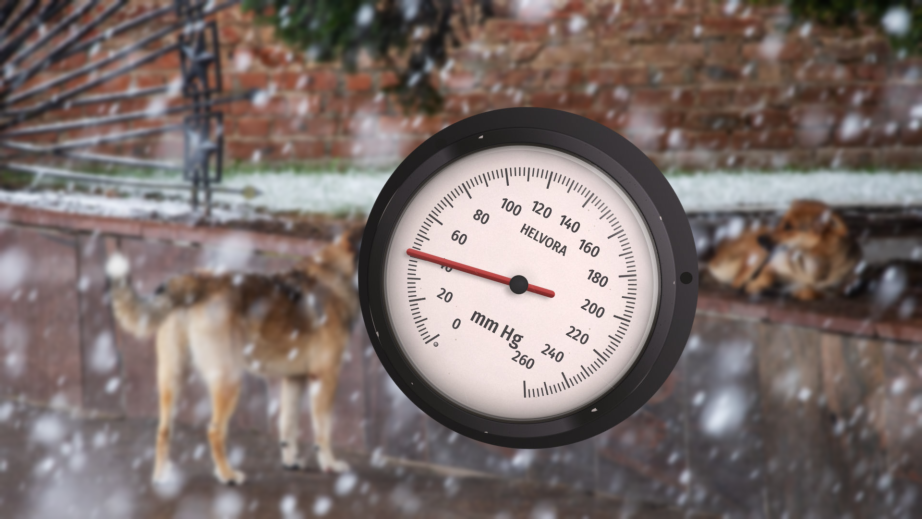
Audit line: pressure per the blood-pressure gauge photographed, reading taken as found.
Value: 42 mmHg
